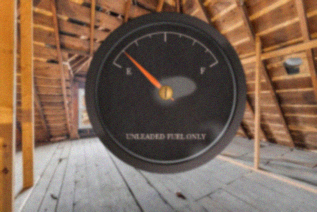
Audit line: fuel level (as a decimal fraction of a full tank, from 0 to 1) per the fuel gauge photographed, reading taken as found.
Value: 0.125
